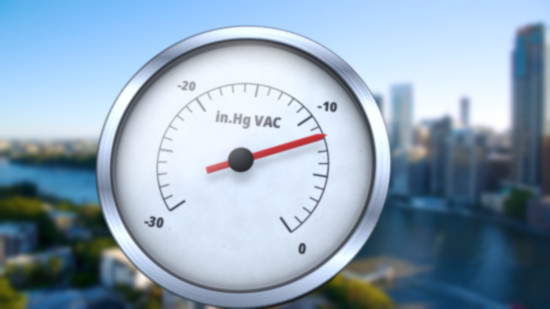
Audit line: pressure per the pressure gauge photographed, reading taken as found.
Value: -8 inHg
